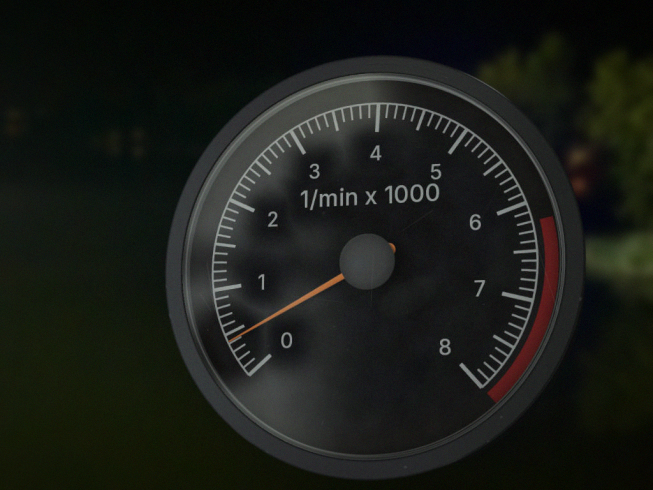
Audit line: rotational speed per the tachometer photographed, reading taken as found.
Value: 400 rpm
